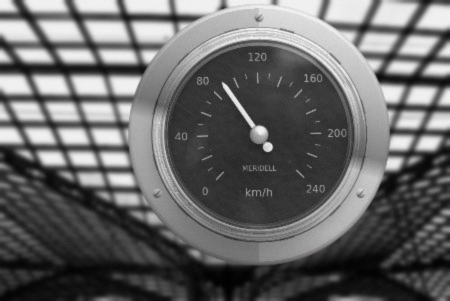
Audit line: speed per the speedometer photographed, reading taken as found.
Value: 90 km/h
